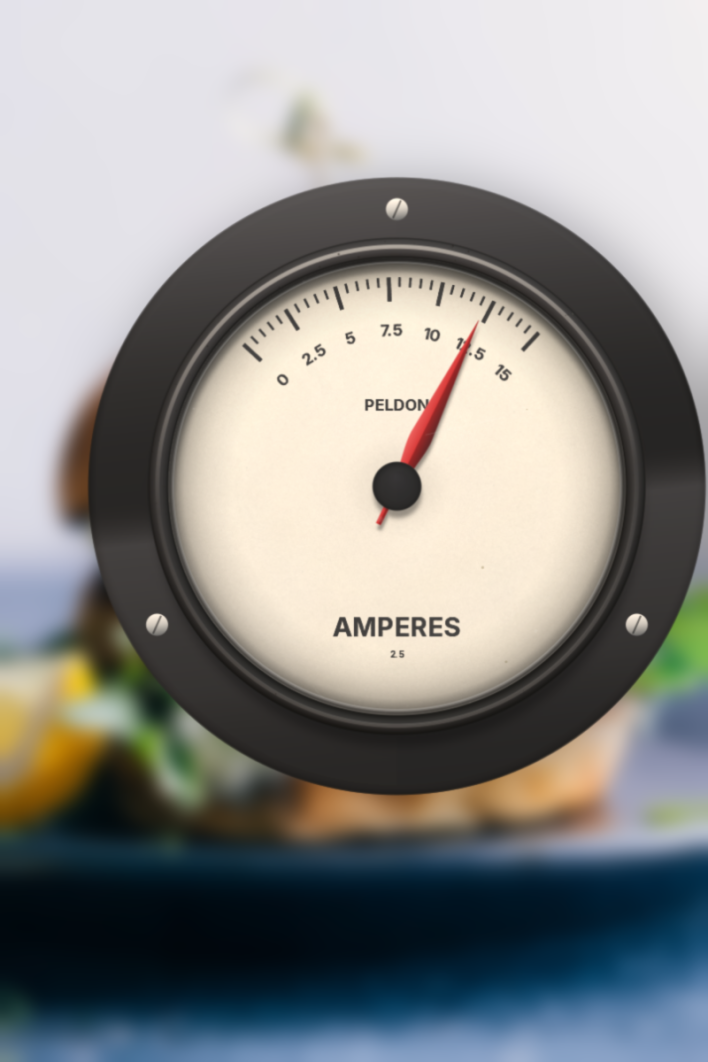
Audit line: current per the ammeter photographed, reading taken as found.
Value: 12.25 A
